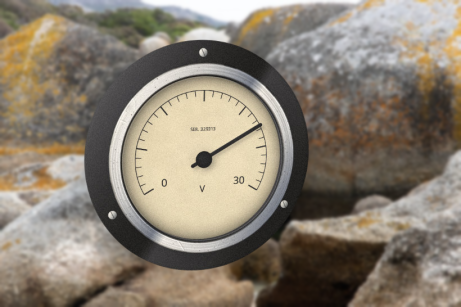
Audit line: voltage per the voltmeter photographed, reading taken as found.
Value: 22.5 V
